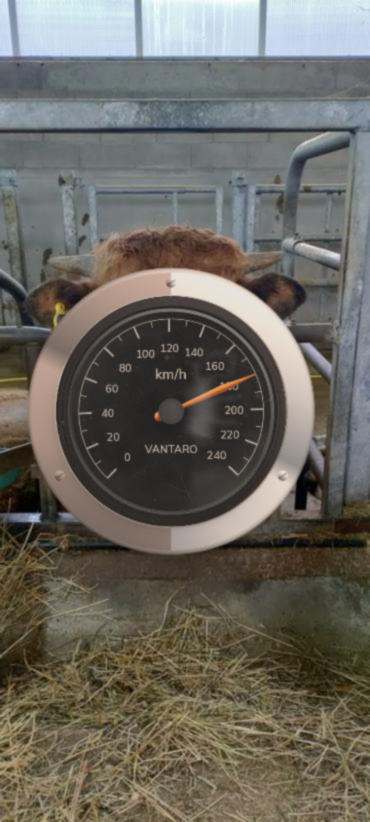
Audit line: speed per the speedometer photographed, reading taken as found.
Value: 180 km/h
